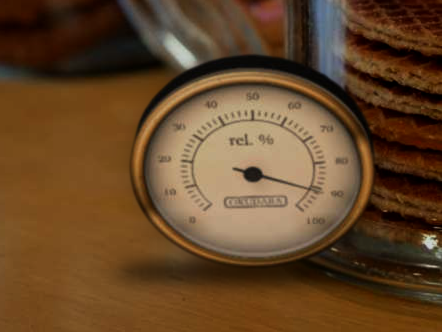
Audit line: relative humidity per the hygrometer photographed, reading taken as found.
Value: 90 %
